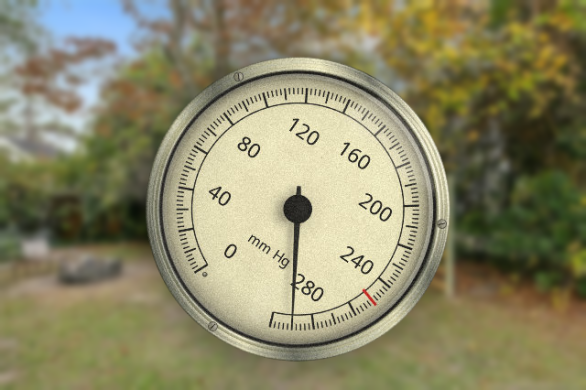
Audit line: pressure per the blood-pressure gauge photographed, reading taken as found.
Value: 290 mmHg
